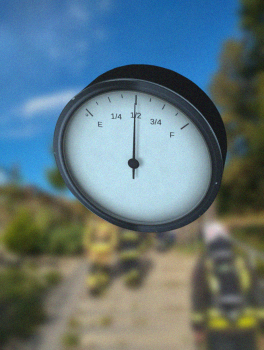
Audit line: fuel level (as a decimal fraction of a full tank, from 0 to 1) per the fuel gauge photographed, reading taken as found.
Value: 0.5
